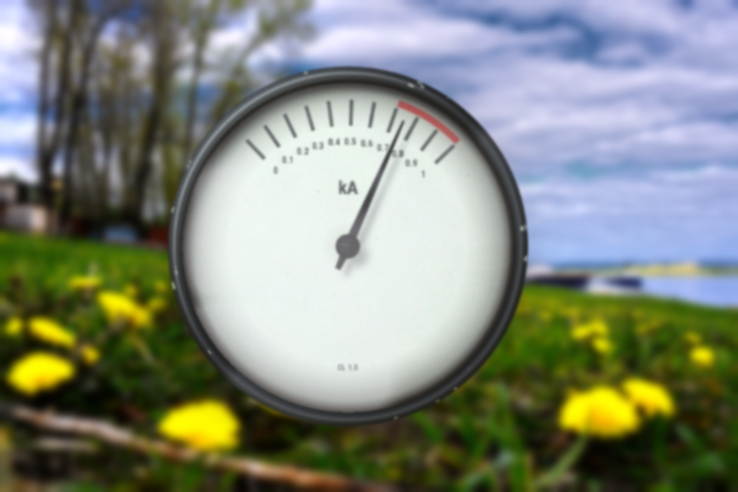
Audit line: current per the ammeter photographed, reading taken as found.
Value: 0.75 kA
